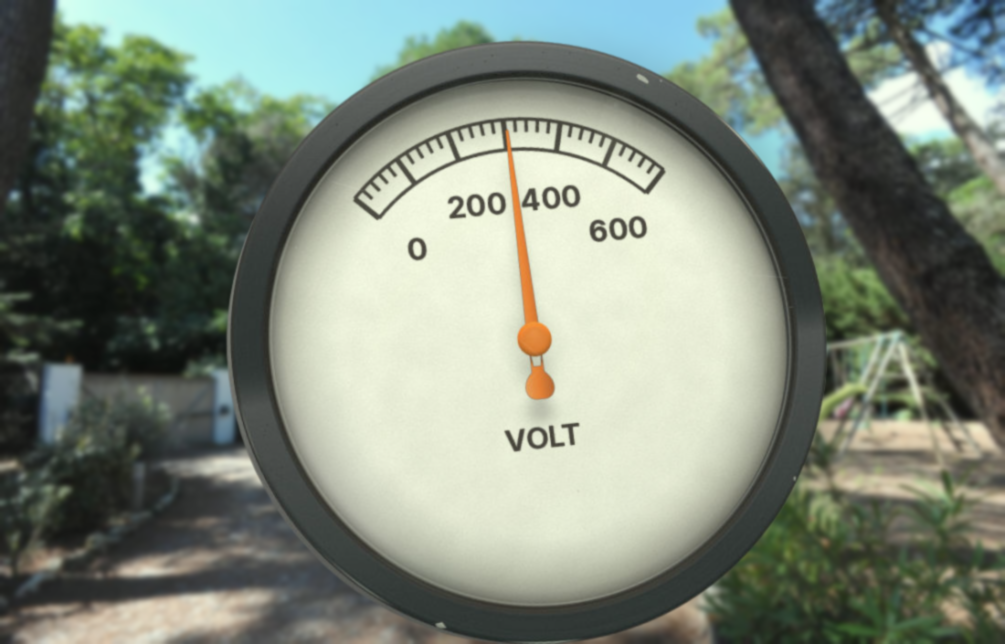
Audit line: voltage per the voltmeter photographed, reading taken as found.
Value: 300 V
